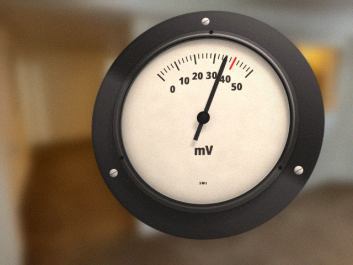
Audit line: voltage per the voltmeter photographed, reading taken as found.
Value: 36 mV
